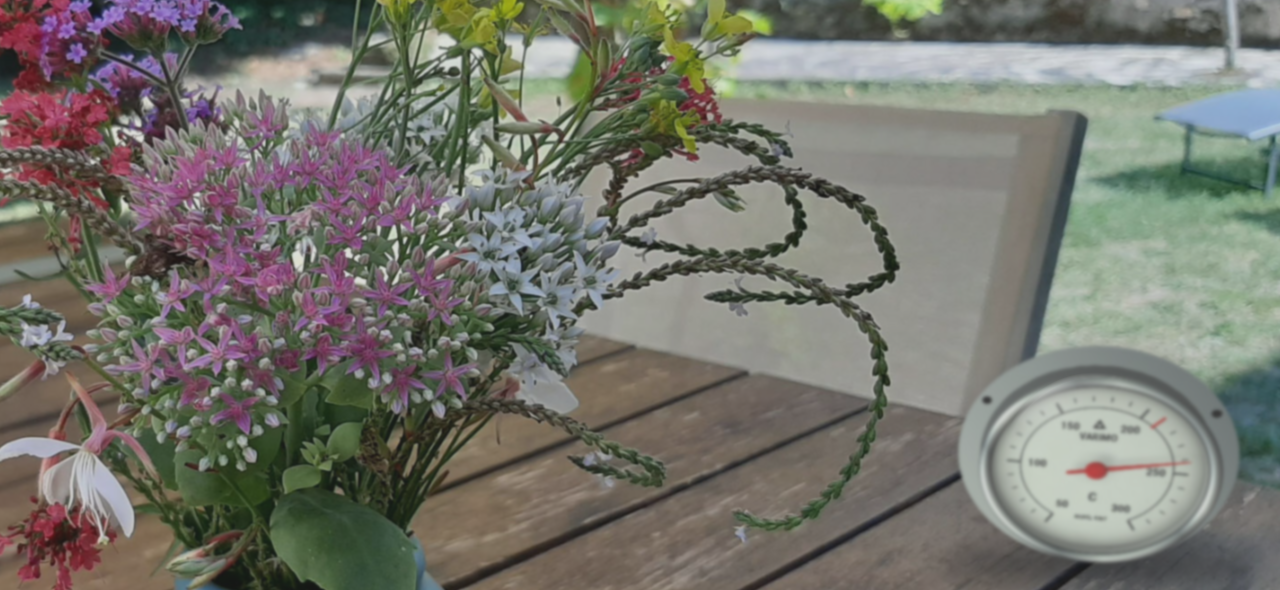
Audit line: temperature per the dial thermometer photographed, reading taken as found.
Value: 240 °C
